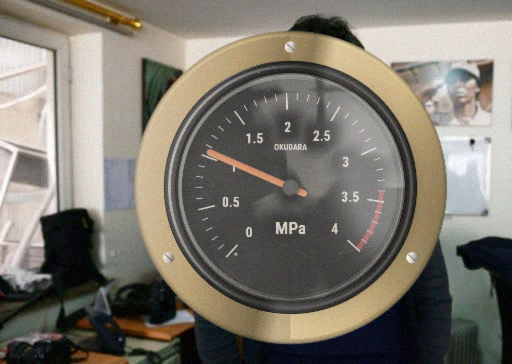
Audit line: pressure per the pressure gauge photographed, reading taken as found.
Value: 1.05 MPa
